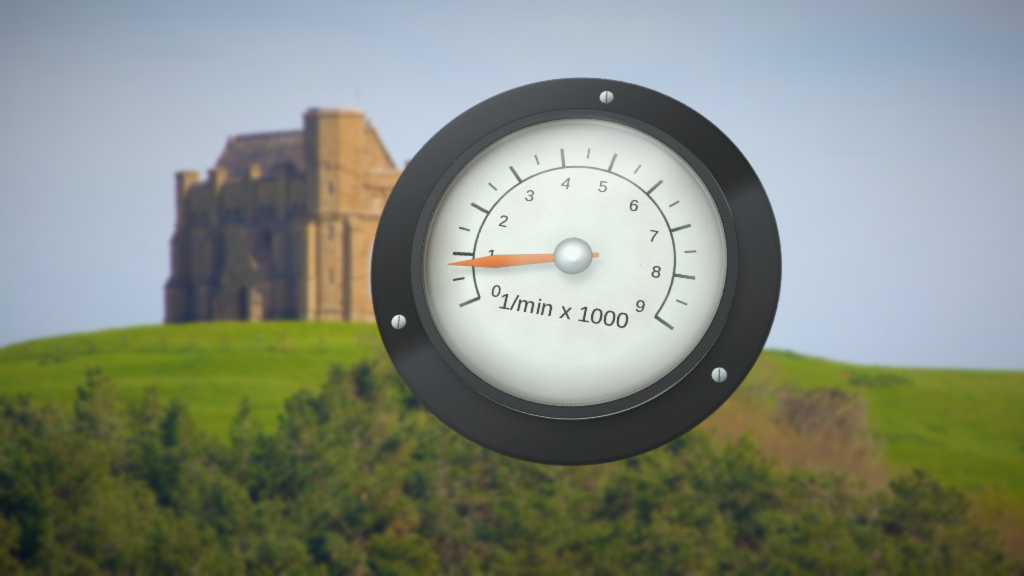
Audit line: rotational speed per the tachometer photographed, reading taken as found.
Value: 750 rpm
